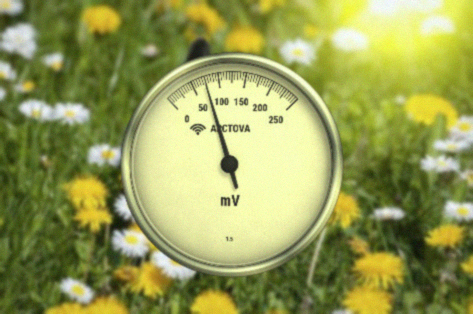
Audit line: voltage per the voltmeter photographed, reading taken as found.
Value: 75 mV
